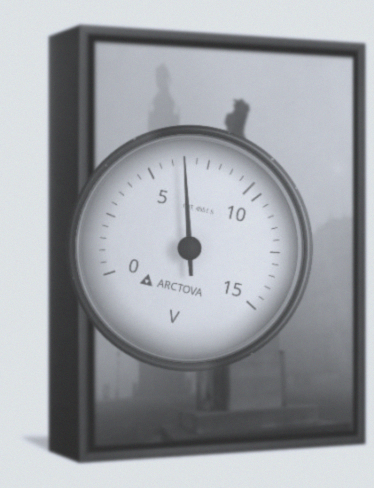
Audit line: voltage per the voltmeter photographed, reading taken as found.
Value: 6.5 V
